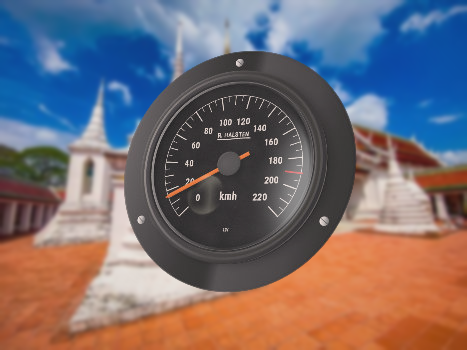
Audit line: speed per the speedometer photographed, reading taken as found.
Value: 15 km/h
